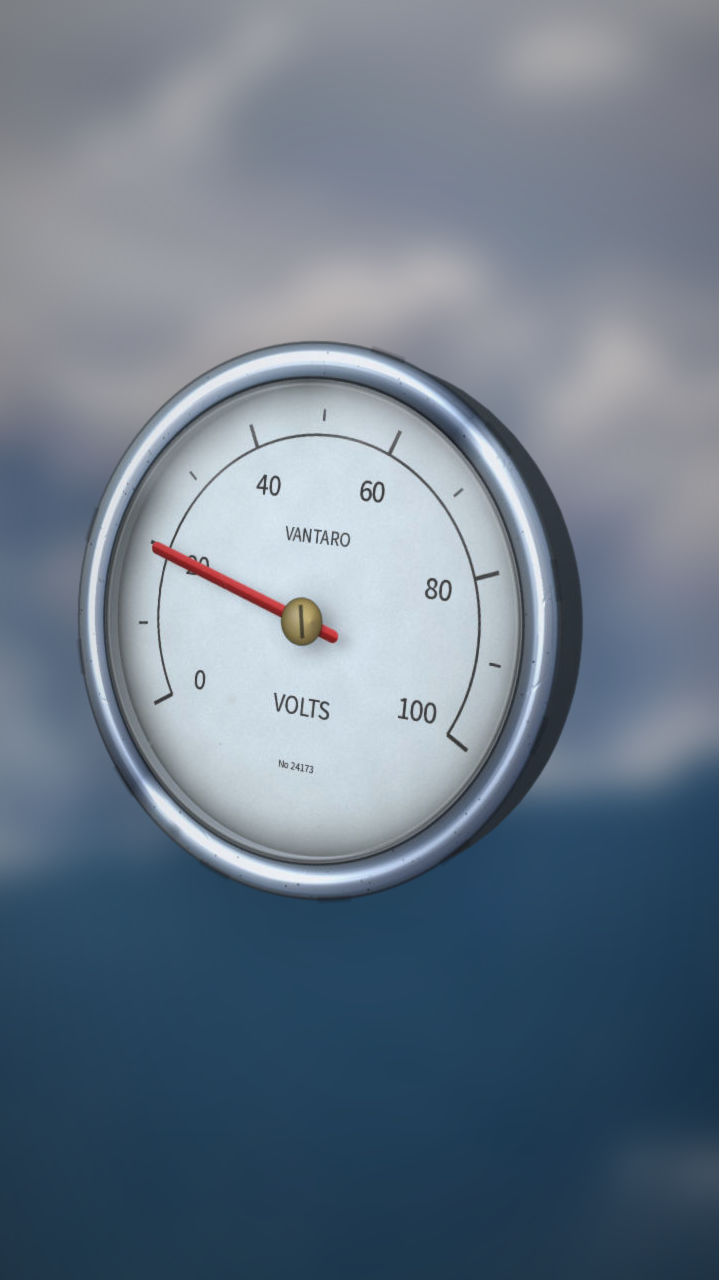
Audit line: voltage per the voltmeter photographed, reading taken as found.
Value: 20 V
